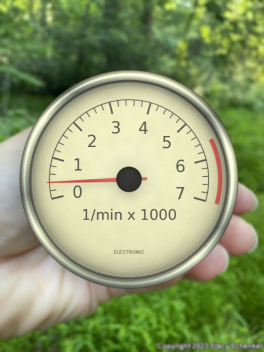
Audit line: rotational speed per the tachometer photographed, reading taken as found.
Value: 400 rpm
